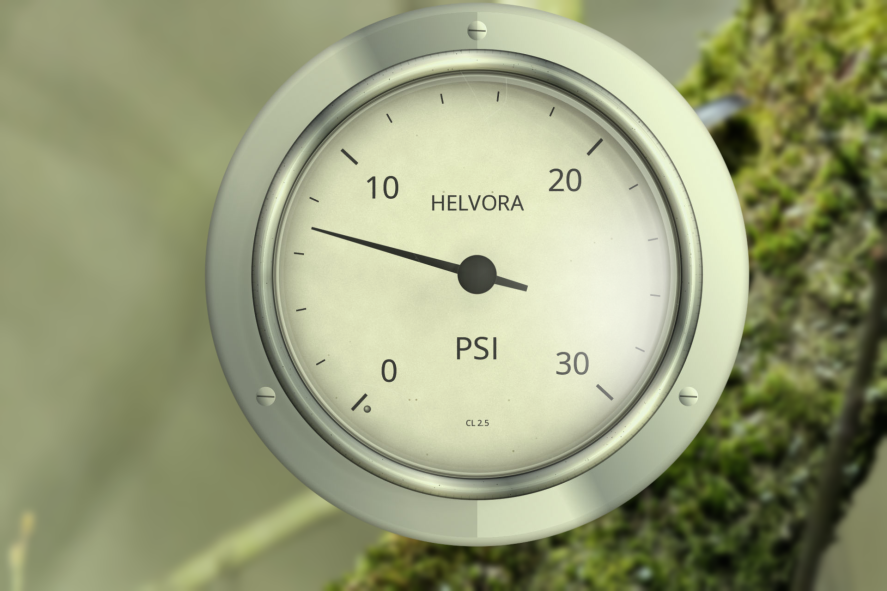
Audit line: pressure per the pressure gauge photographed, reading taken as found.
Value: 7 psi
